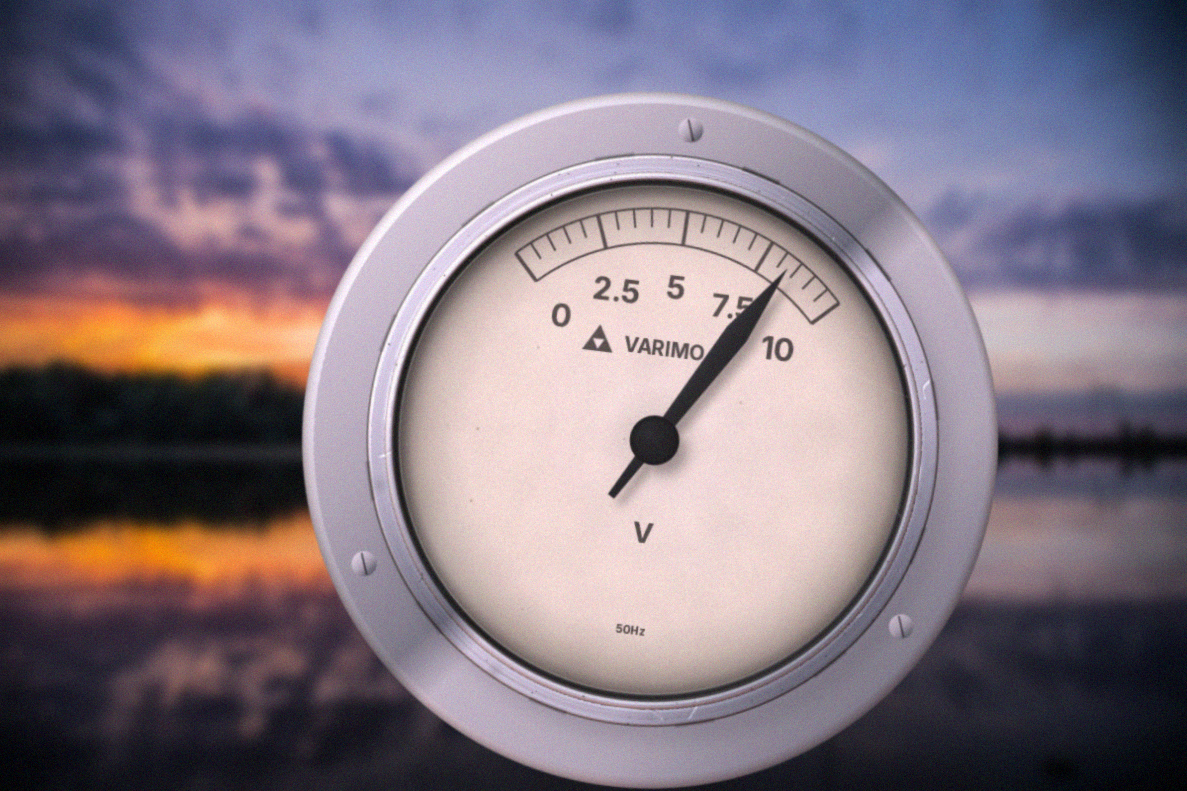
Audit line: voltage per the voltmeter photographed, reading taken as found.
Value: 8.25 V
